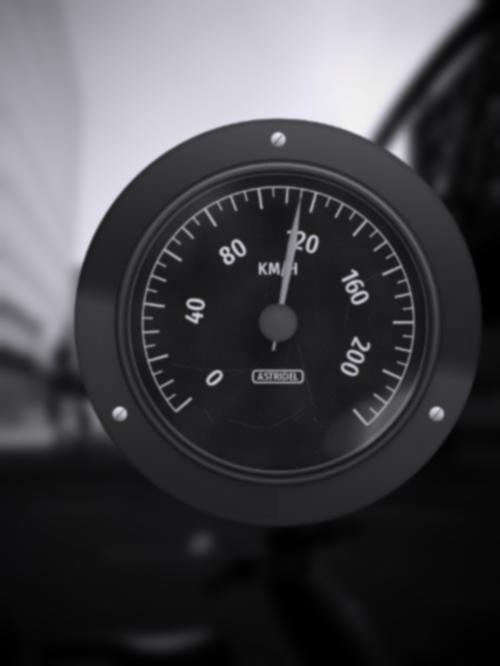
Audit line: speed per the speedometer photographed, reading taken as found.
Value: 115 km/h
